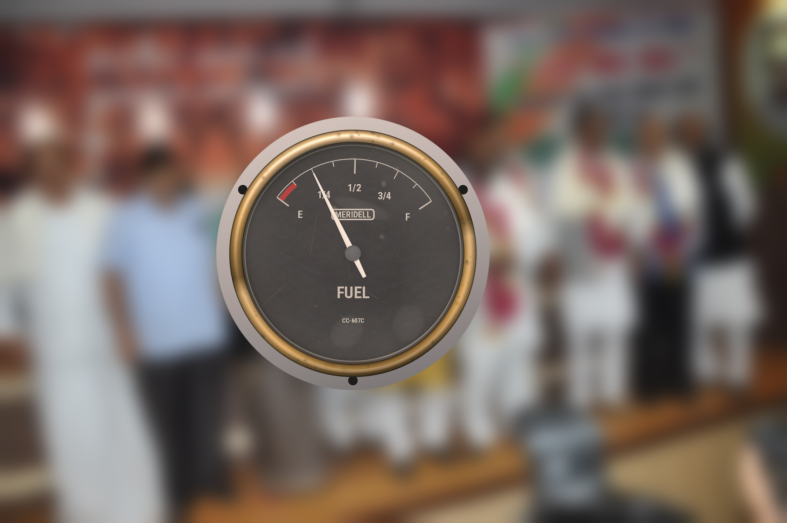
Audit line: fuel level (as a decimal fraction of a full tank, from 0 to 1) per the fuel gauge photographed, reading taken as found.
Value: 0.25
